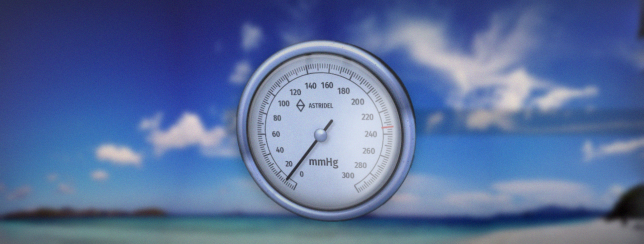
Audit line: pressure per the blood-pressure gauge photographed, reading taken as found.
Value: 10 mmHg
